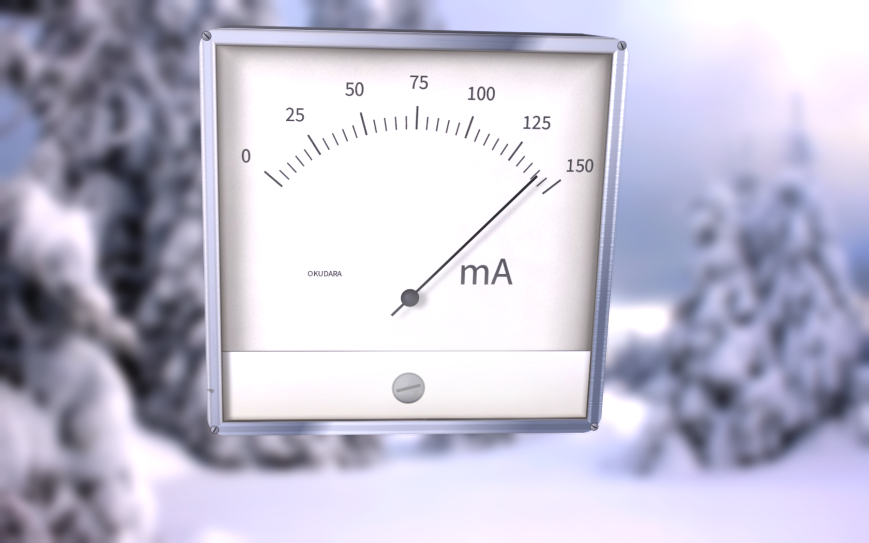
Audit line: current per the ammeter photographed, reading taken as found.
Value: 140 mA
